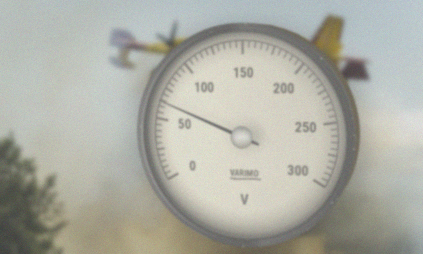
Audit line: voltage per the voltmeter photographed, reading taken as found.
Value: 65 V
